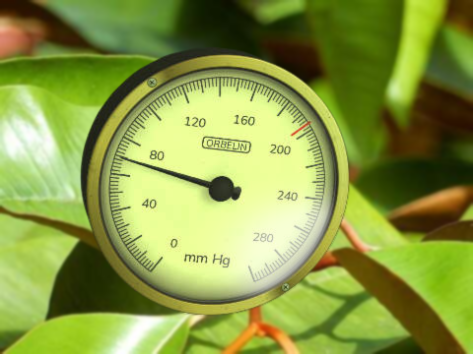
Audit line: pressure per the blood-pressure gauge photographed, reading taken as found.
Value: 70 mmHg
